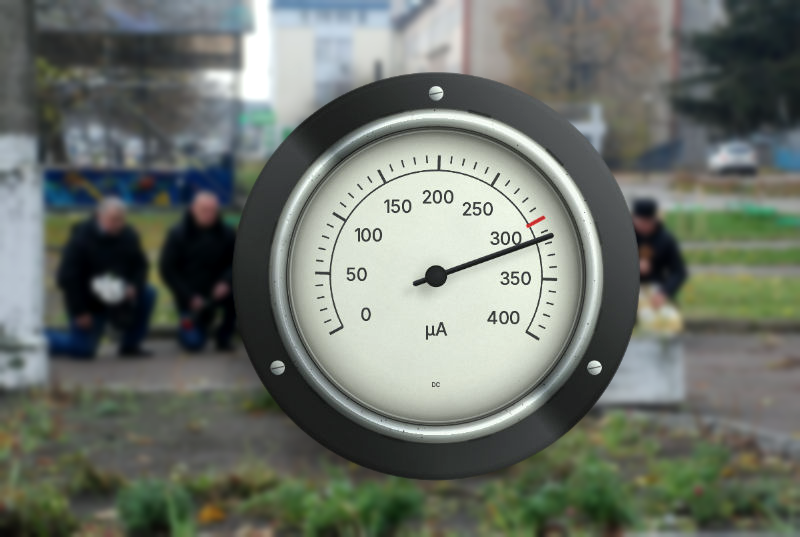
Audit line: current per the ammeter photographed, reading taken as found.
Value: 315 µA
